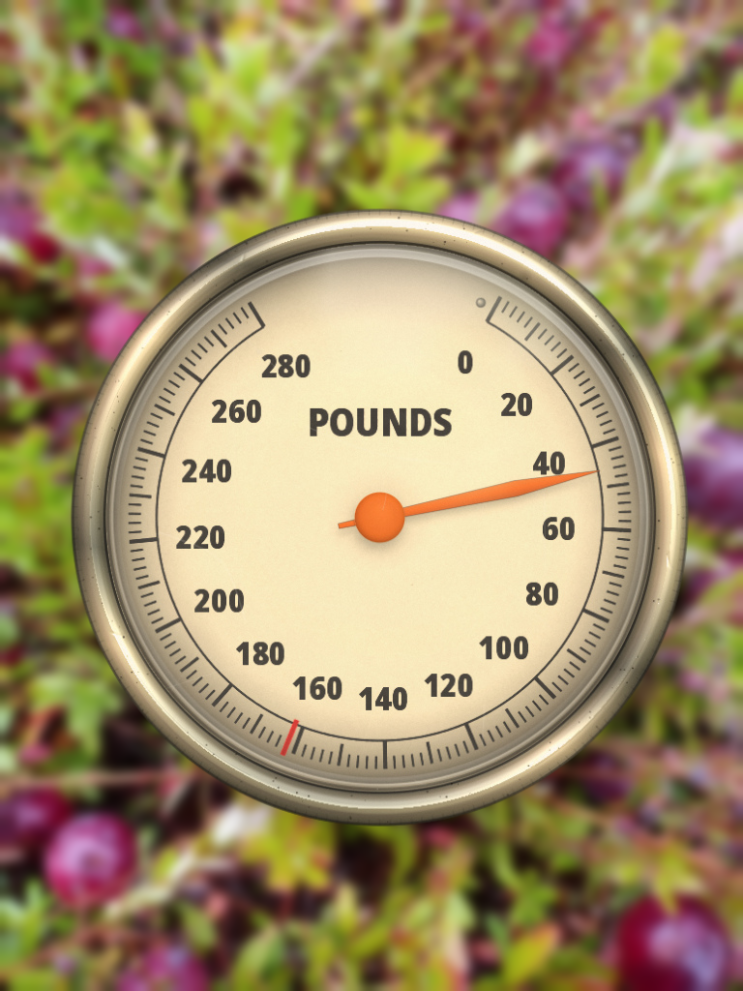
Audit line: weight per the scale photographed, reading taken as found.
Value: 46 lb
